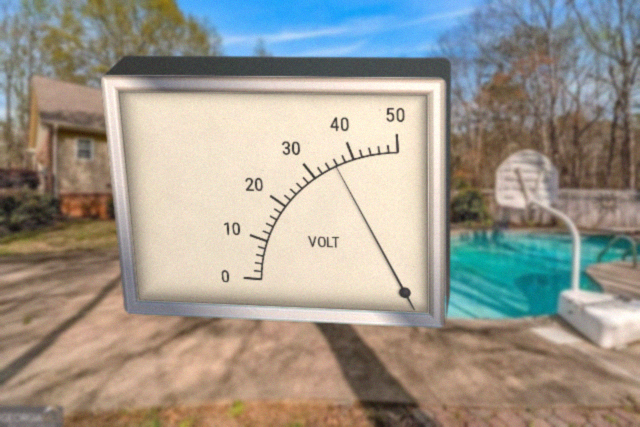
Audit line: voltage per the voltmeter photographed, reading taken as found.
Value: 36 V
